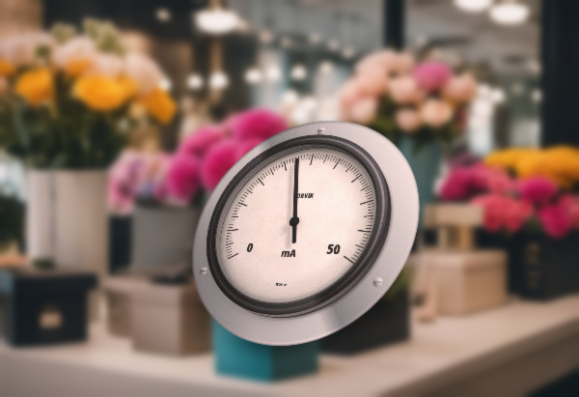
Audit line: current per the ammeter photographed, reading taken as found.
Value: 22.5 mA
